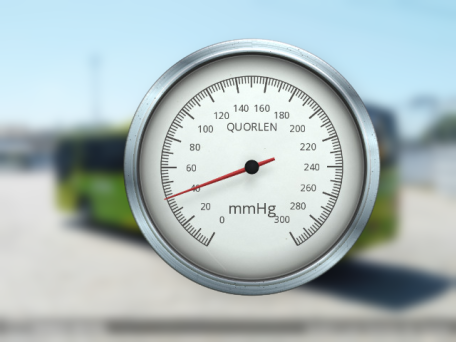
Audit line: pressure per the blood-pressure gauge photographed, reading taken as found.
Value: 40 mmHg
